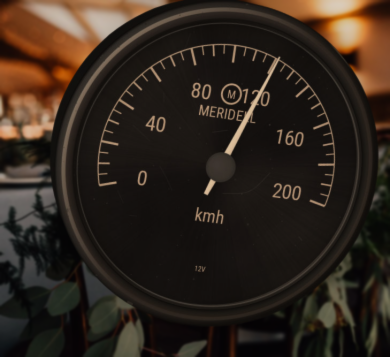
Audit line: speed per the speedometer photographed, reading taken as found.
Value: 120 km/h
